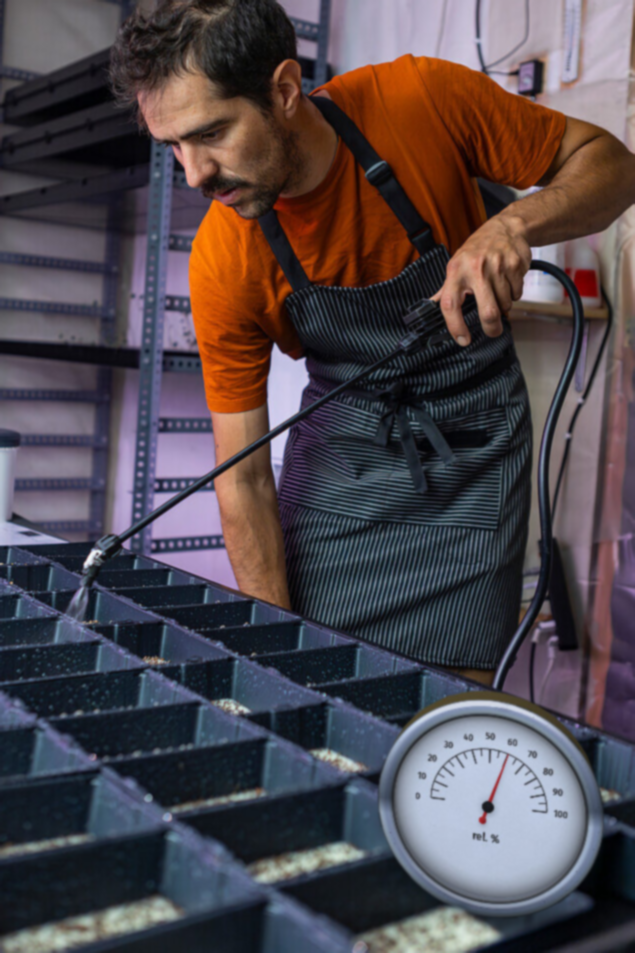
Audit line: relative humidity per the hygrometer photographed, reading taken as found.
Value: 60 %
